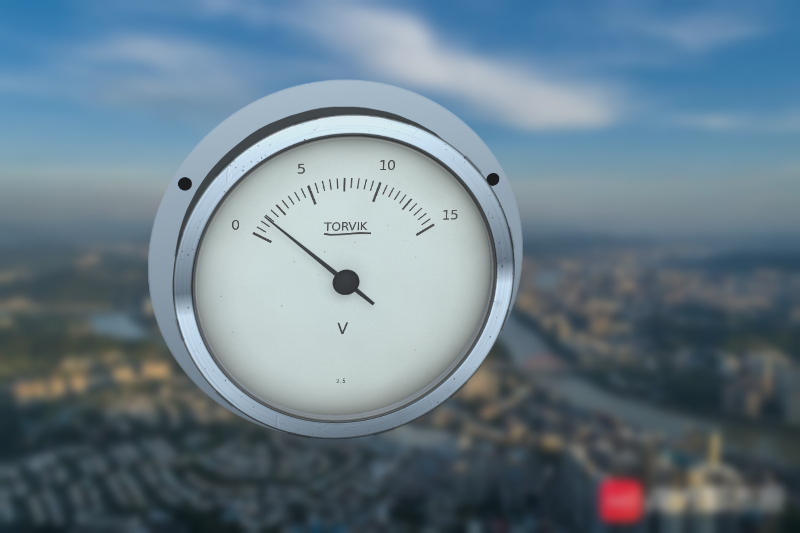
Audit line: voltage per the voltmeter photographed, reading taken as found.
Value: 1.5 V
